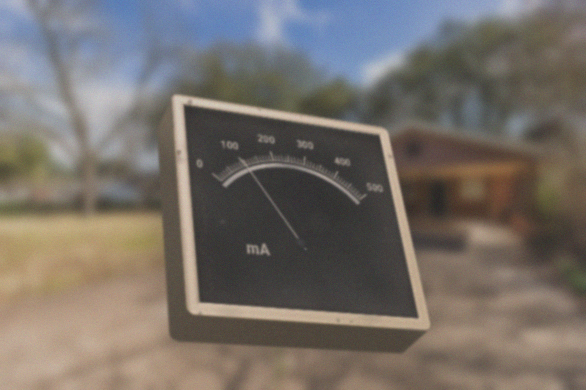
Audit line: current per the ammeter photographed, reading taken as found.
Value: 100 mA
